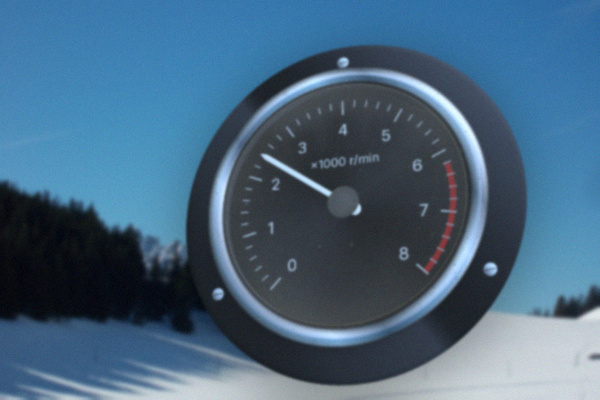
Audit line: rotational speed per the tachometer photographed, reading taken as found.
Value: 2400 rpm
